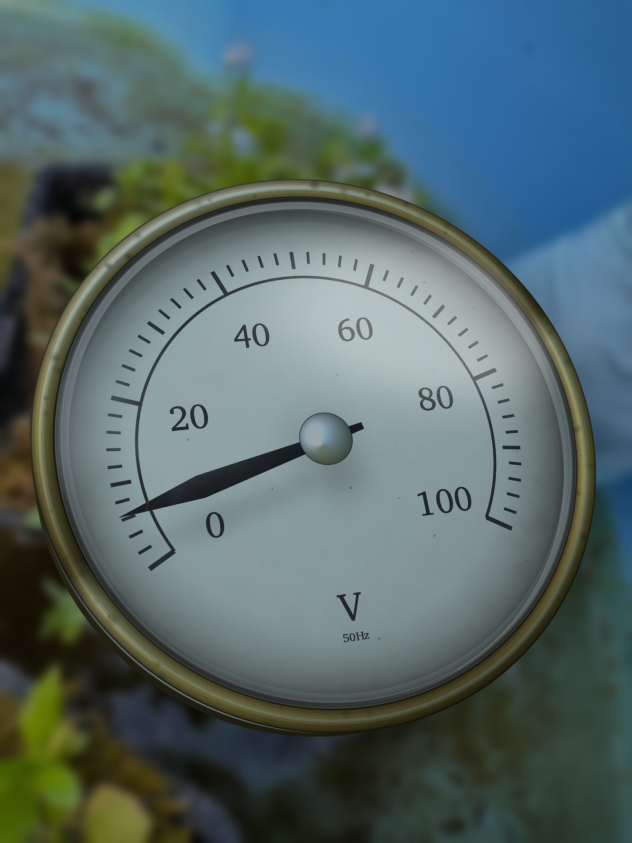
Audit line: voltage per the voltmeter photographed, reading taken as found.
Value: 6 V
